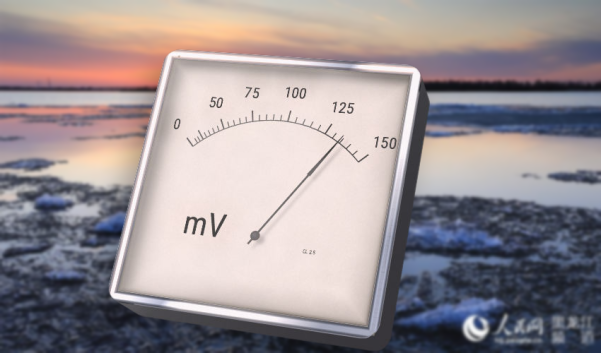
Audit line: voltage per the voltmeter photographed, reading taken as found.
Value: 135 mV
